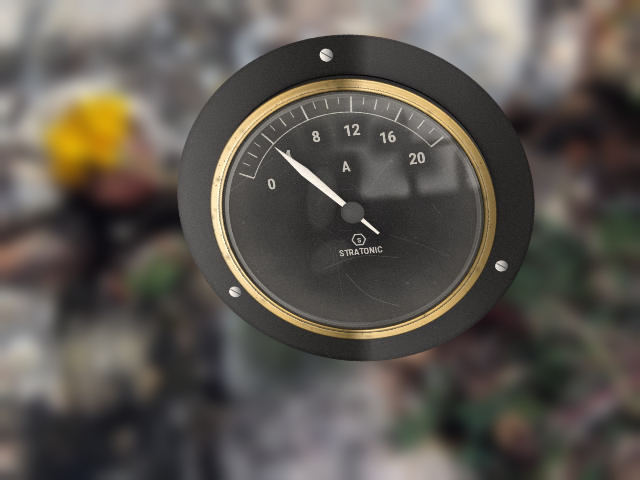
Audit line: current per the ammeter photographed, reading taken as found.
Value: 4 A
